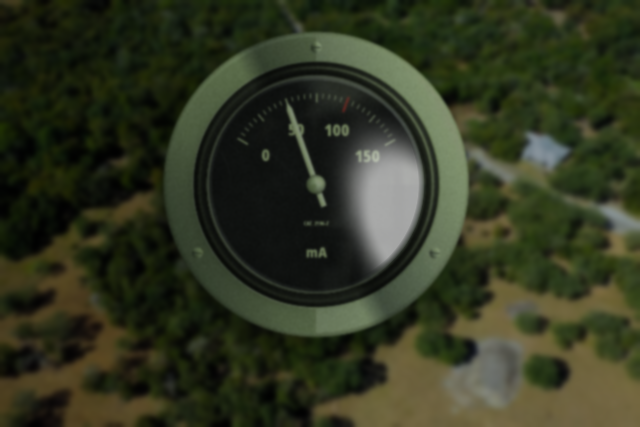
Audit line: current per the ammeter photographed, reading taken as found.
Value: 50 mA
